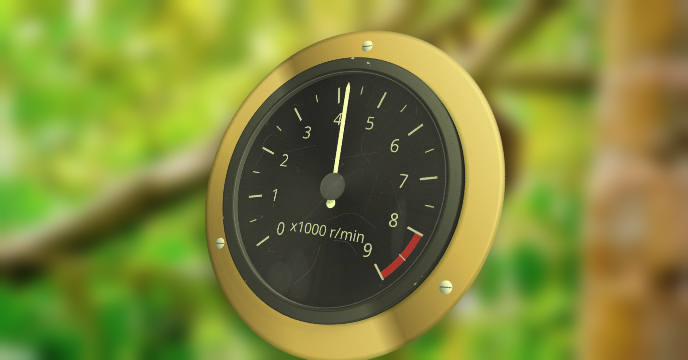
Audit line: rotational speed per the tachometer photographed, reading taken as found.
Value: 4250 rpm
